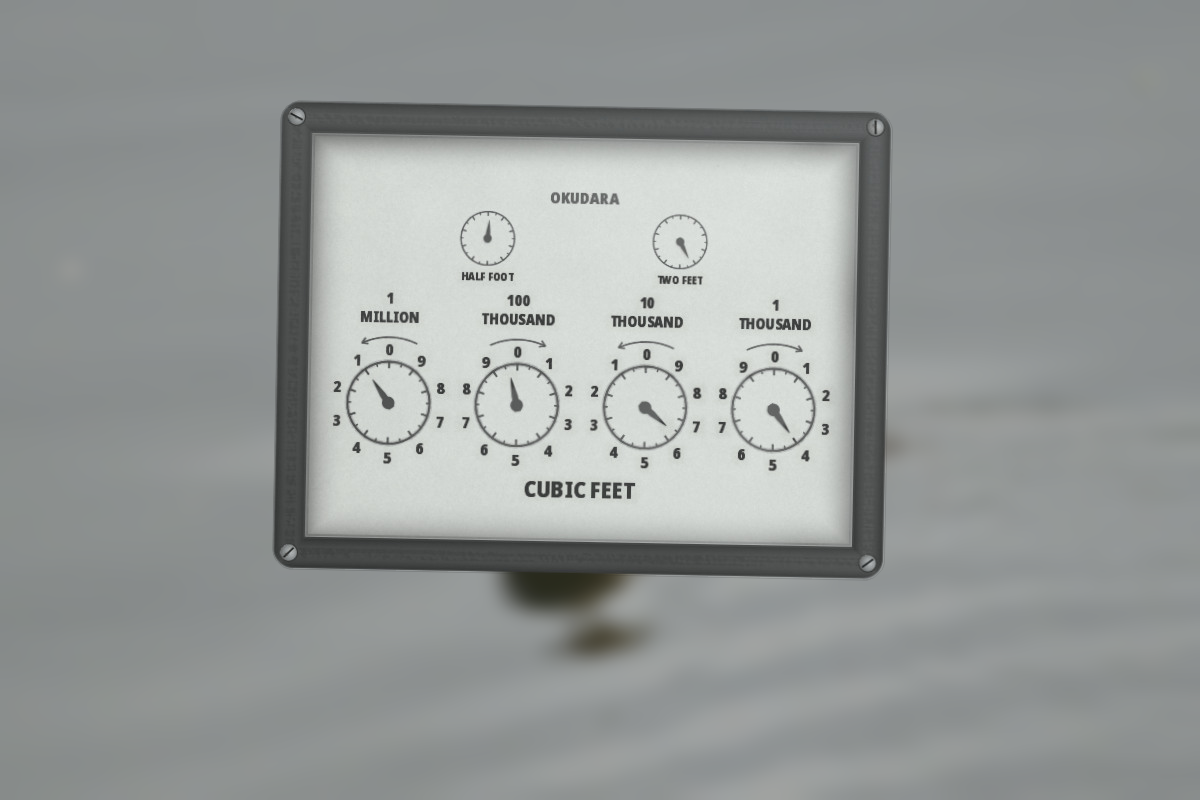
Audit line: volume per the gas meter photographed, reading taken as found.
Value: 96400 ft³
